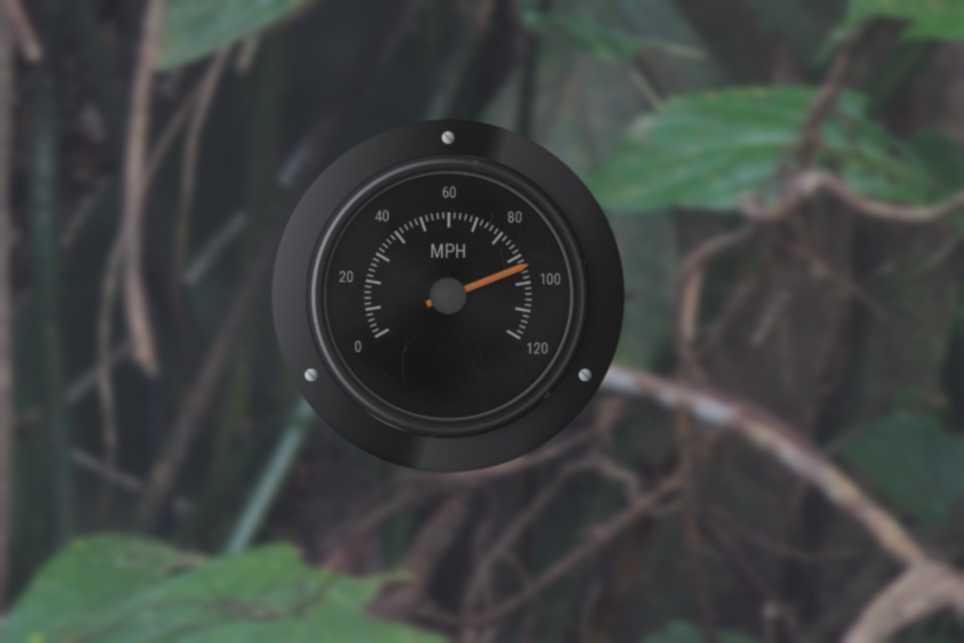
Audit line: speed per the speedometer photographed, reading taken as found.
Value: 94 mph
